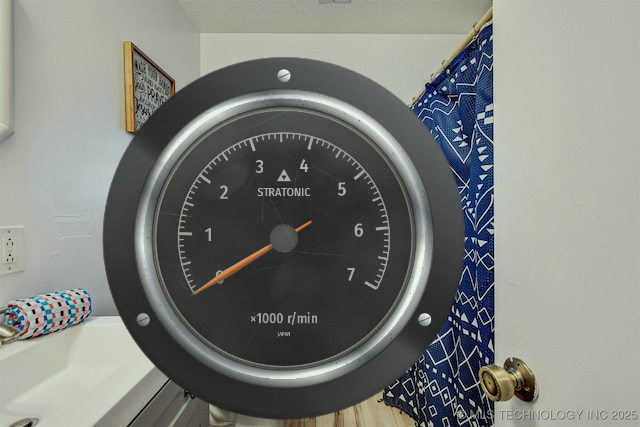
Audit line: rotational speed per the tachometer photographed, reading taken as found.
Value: 0 rpm
